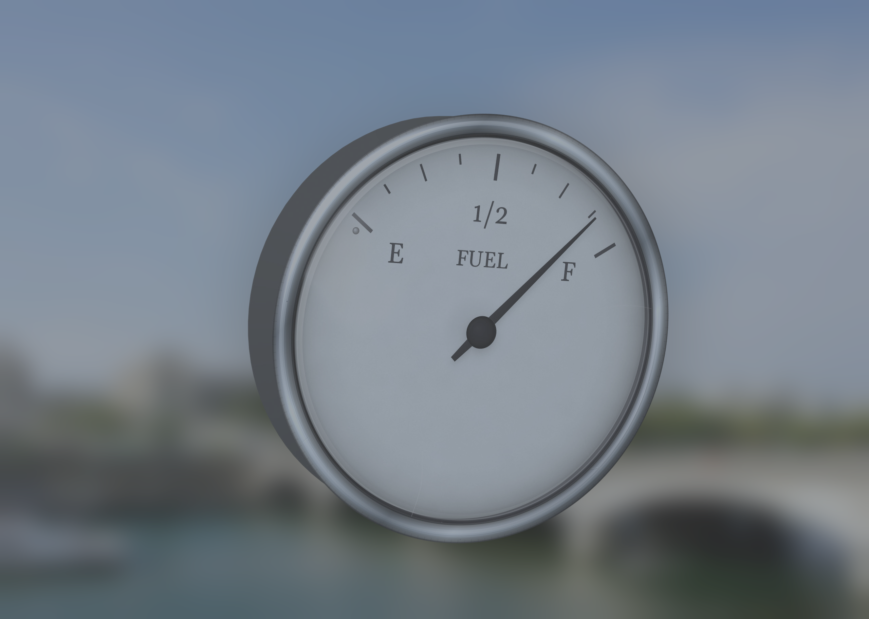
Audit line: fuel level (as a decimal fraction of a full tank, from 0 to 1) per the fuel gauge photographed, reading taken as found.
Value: 0.875
